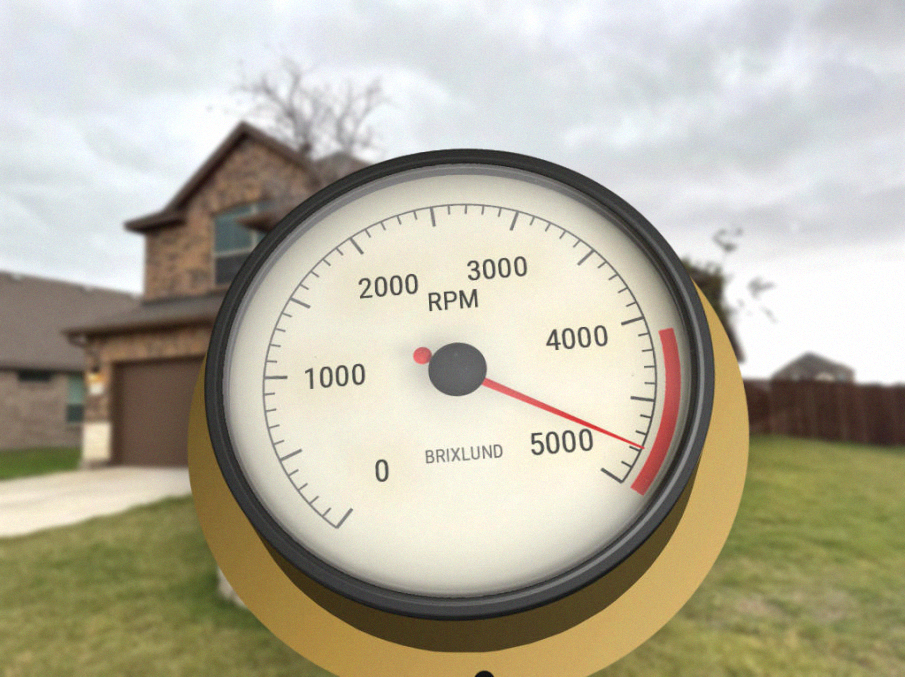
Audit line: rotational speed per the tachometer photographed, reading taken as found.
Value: 4800 rpm
